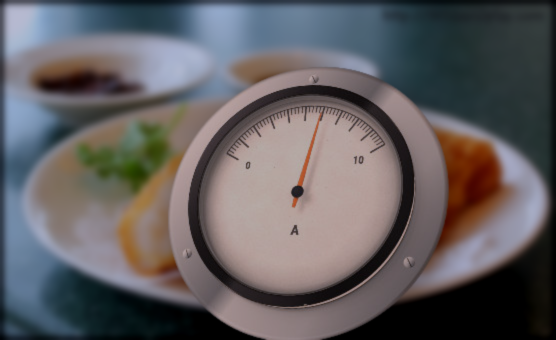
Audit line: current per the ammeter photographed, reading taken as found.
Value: 6 A
